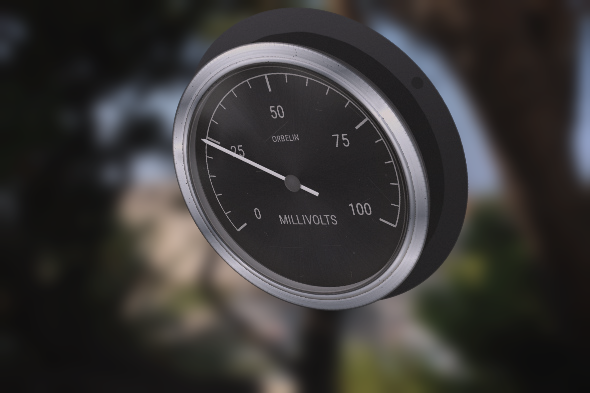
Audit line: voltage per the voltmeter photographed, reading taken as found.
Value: 25 mV
